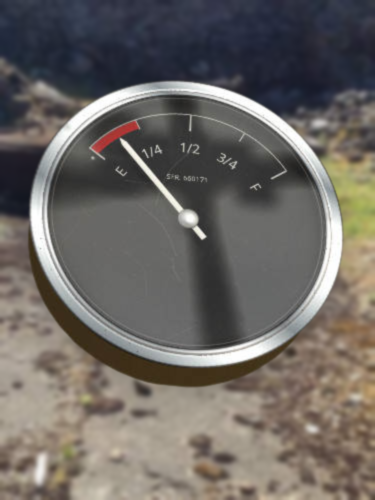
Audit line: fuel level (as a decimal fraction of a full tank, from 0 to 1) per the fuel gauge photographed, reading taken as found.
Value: 0.125
